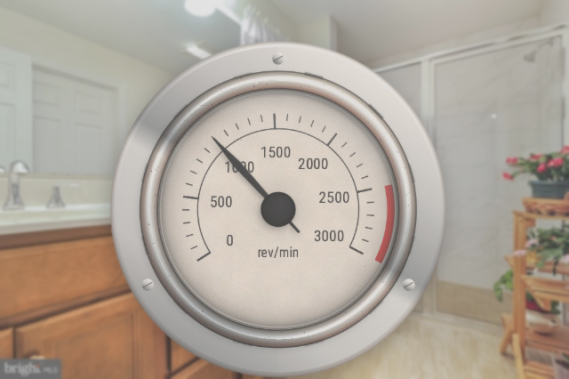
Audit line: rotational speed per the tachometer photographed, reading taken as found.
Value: 1000 rpm
